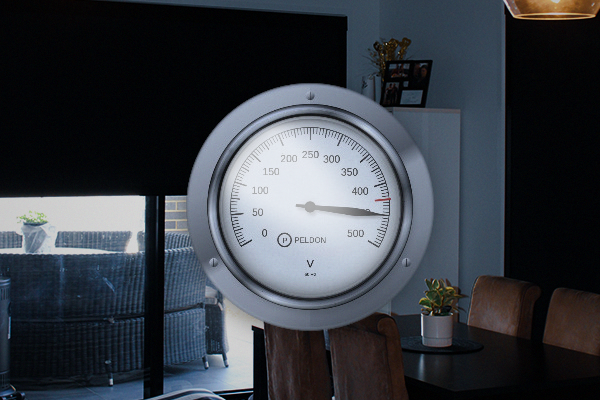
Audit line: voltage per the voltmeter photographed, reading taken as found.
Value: 450 V
